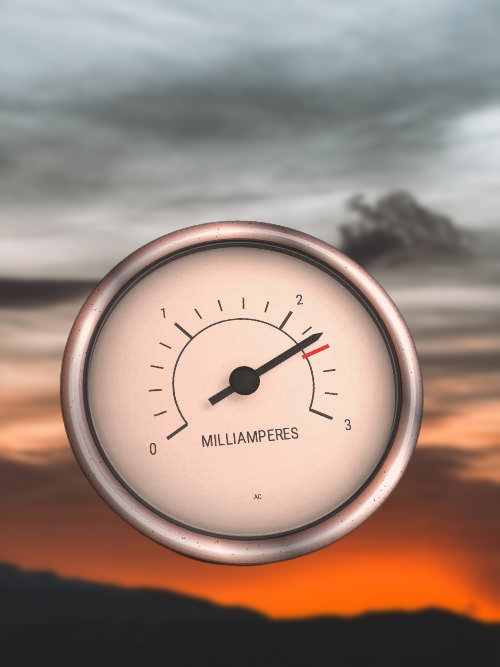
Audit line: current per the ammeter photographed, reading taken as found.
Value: 2.3 mA
